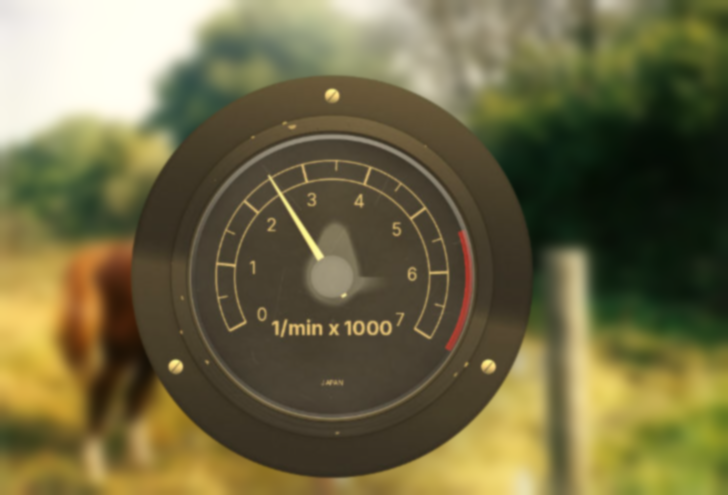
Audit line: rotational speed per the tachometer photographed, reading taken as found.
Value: 2500 rpm
